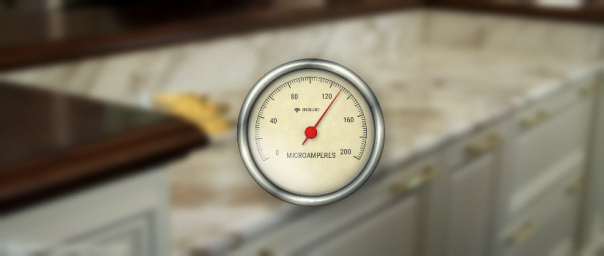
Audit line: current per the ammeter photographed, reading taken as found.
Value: 130 µA
